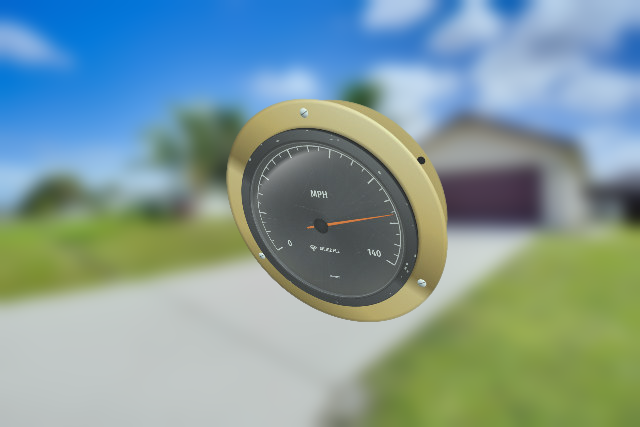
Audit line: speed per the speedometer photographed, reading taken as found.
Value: 115 mph
